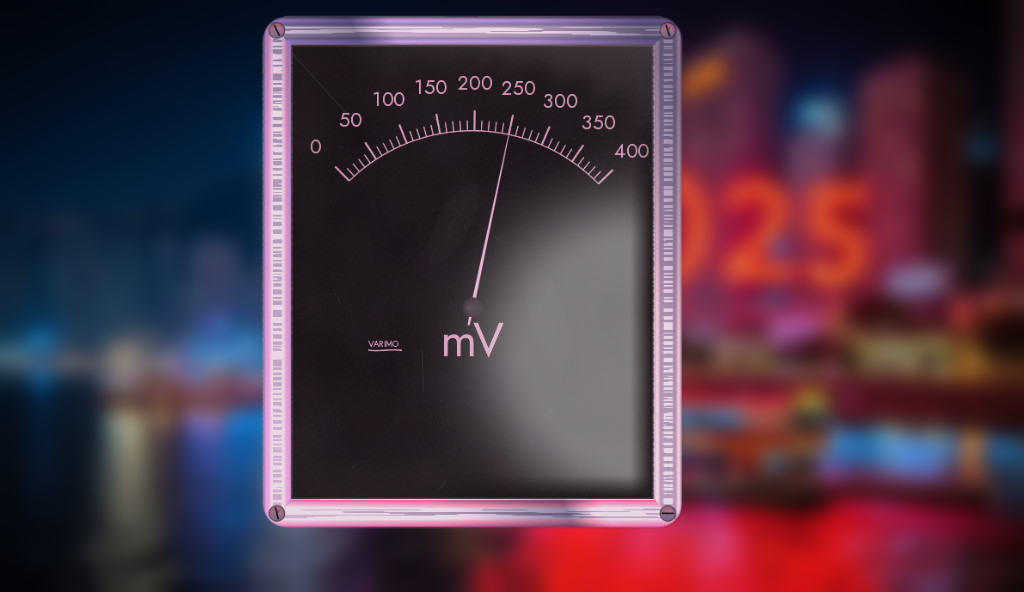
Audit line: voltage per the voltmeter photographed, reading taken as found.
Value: 250 mV
